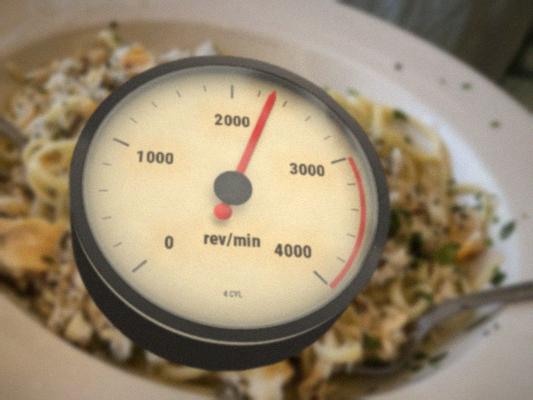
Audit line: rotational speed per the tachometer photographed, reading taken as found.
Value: 2300 rpm
